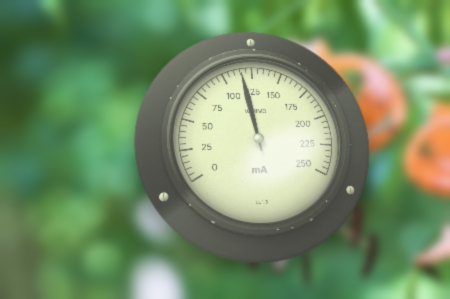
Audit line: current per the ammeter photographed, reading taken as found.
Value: 115 mA
